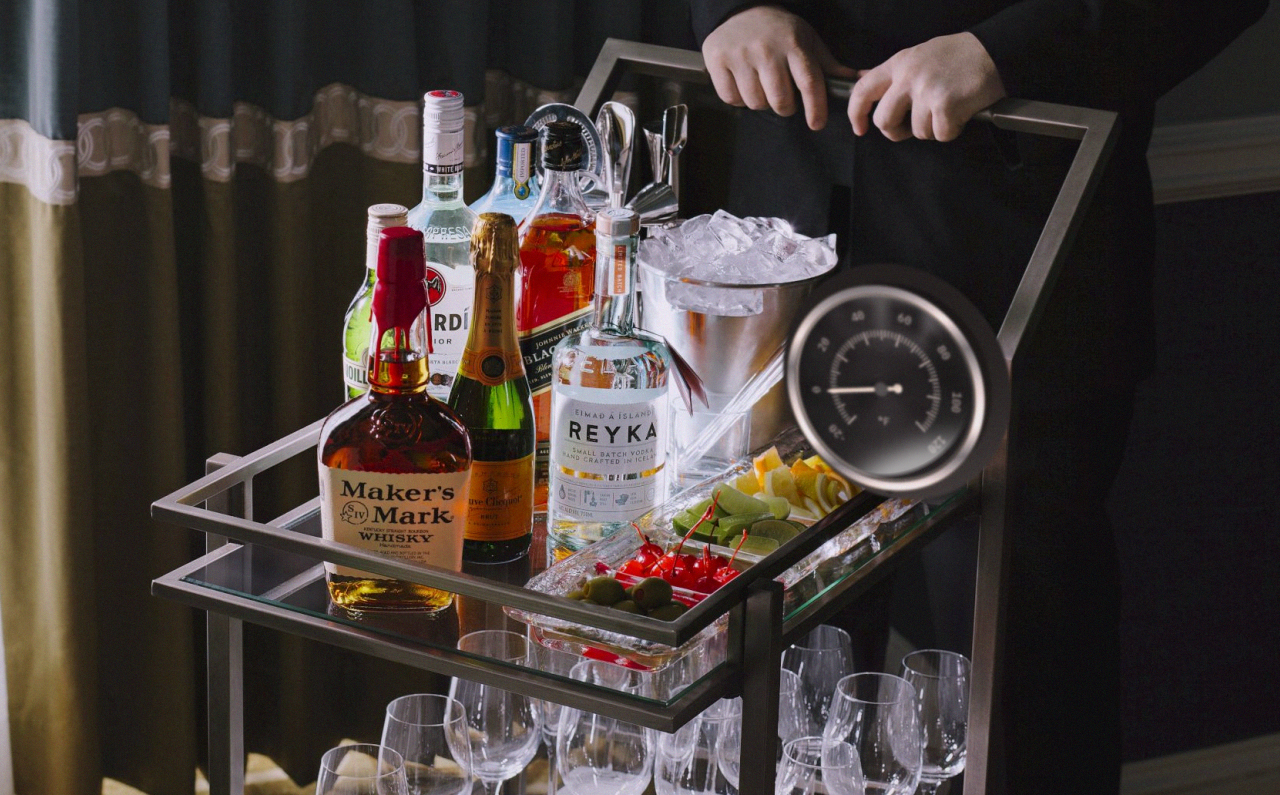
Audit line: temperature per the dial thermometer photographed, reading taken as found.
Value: 0 °F
